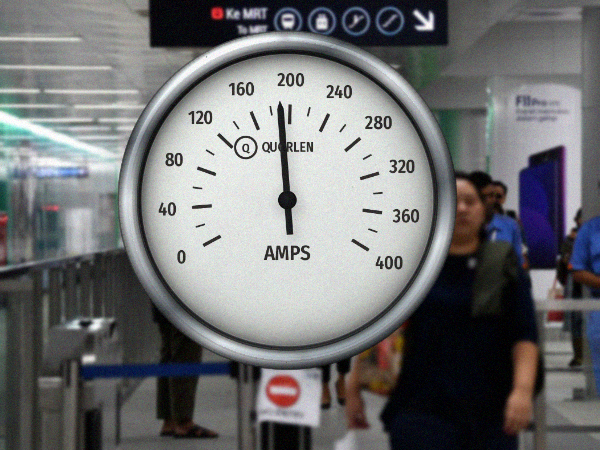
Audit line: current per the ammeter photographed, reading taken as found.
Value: 190 A
